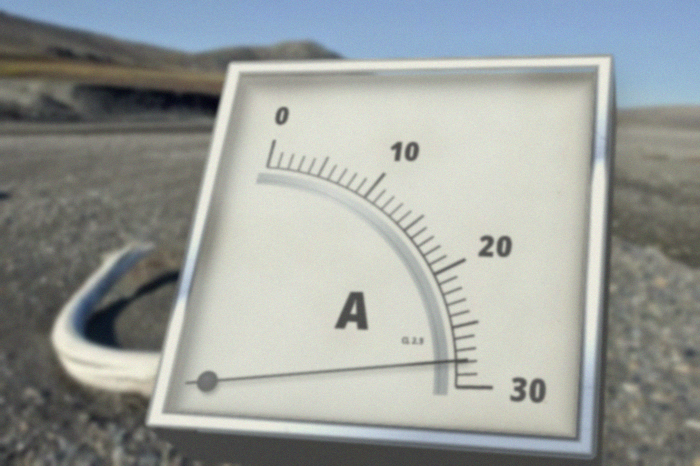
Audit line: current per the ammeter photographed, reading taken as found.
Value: 28 A
